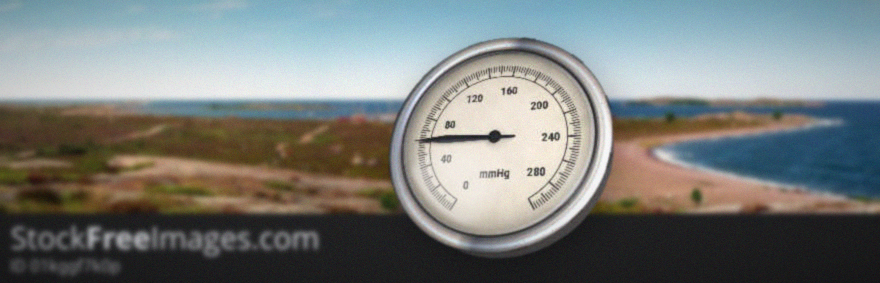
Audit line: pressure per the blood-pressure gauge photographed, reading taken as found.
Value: 60 mmHg
